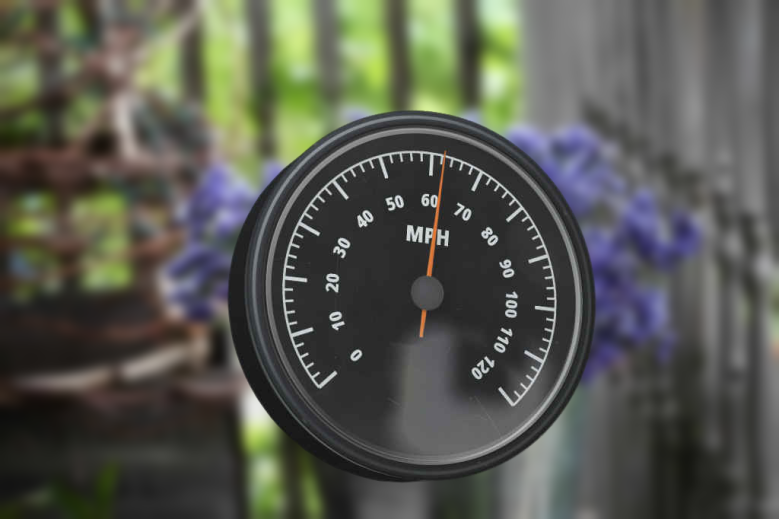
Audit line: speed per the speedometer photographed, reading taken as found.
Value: 62 mph
